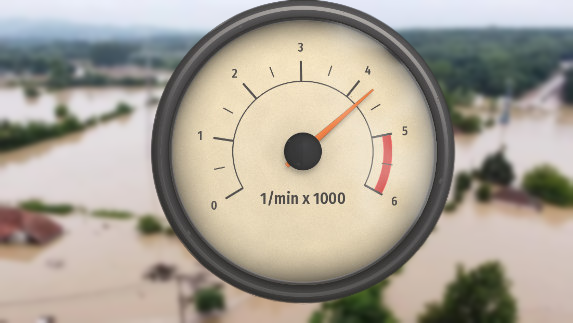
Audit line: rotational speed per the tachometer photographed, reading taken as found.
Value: 4250 rpm
